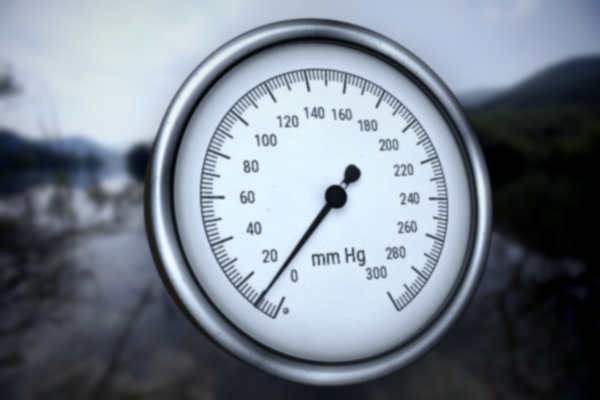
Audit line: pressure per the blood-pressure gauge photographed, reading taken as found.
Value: 10 mmHg
